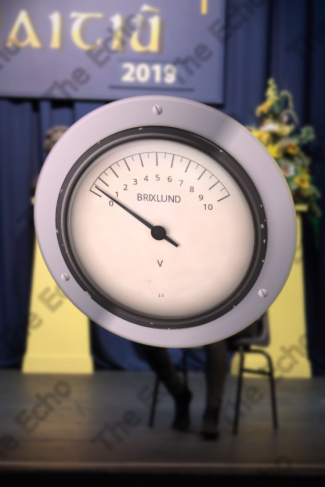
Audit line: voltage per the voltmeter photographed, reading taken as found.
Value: 0.5 V
